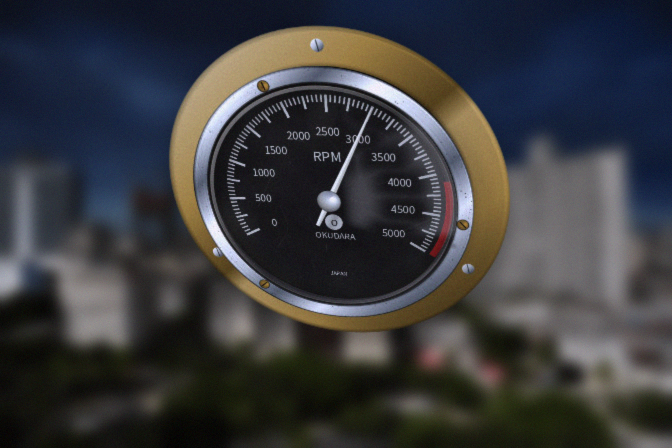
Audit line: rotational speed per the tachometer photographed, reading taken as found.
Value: 3000 rpm
